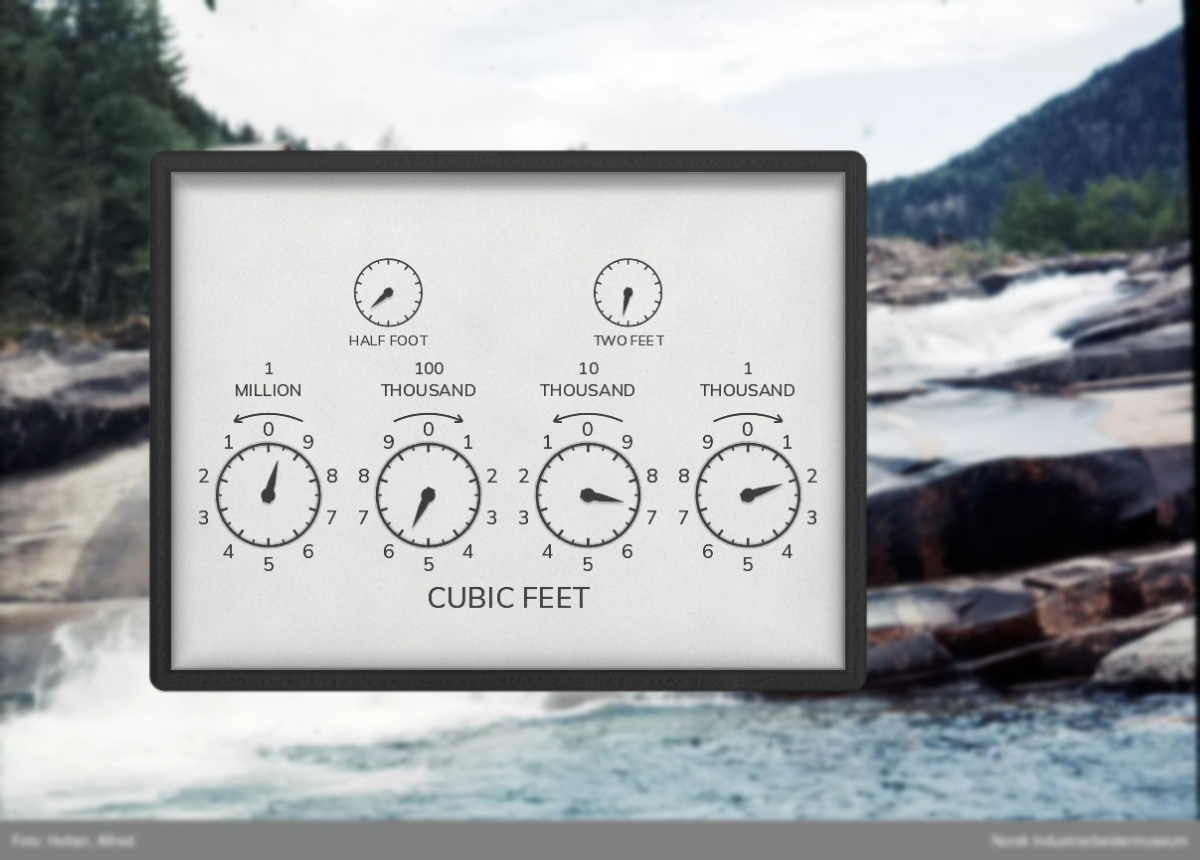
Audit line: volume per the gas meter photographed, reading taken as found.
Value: 957200 ft³
